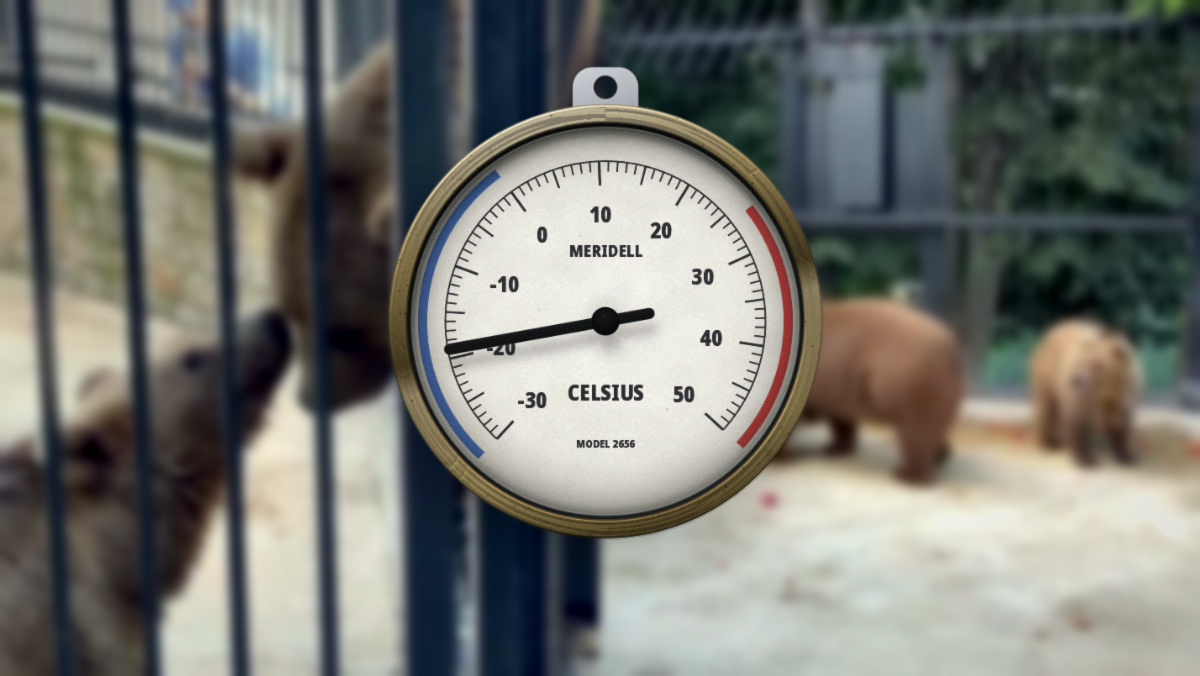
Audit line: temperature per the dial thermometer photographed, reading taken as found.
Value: -19 °C
